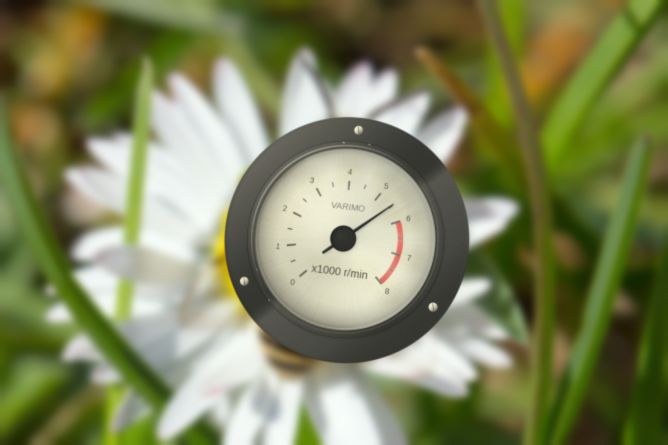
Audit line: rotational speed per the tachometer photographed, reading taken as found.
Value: 5500 rpm
